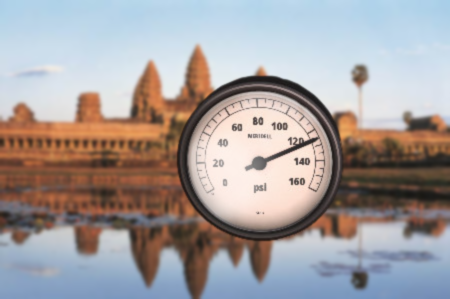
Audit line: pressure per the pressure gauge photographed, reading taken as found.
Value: 125 psi
